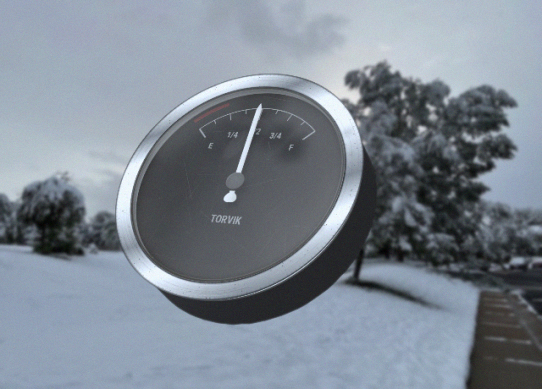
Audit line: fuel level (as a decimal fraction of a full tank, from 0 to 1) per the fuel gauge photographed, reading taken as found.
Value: 0.5
